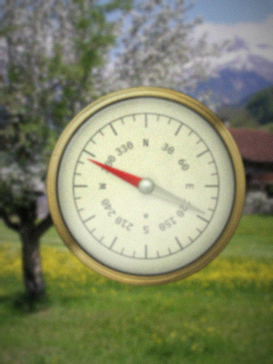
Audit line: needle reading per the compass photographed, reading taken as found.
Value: 295 °
